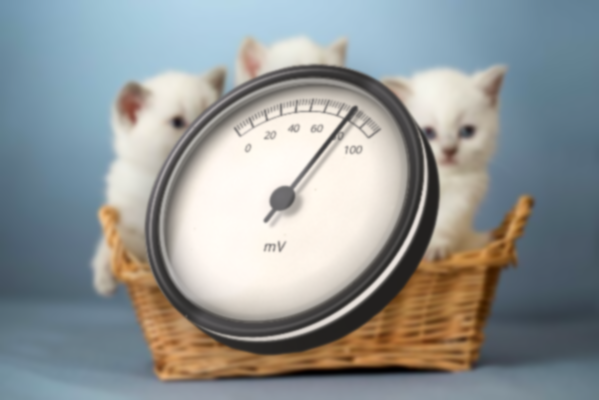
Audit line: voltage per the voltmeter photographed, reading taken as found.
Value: 80 mV
